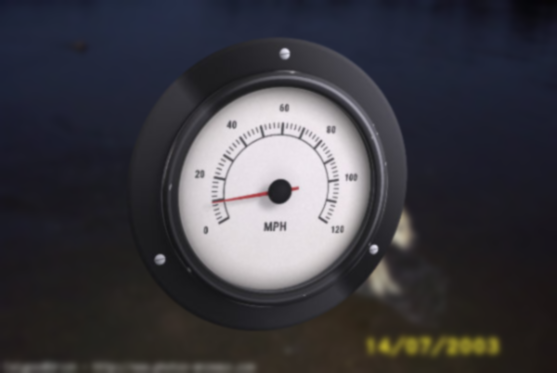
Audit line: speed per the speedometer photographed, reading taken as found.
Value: 10 mph
